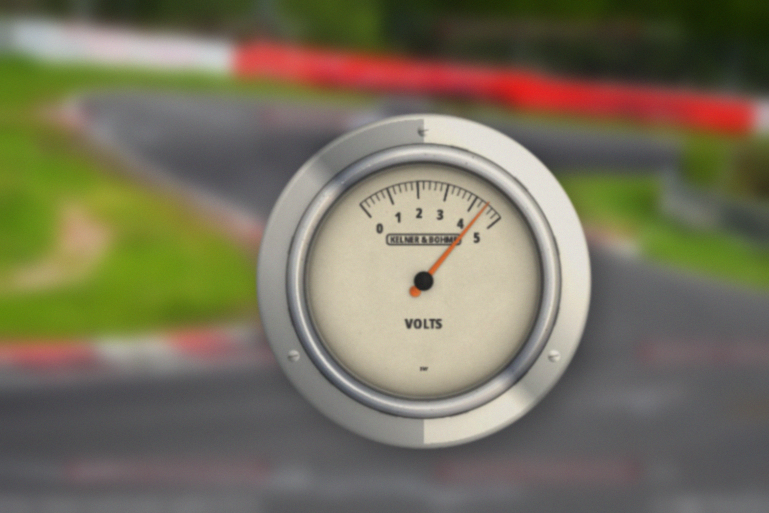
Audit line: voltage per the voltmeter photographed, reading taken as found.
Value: 4.4 V
